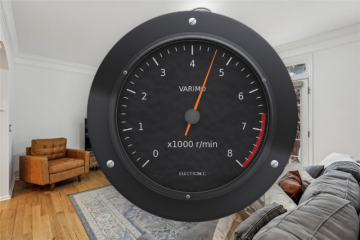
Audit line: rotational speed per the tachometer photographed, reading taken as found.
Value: 4600 rpm
